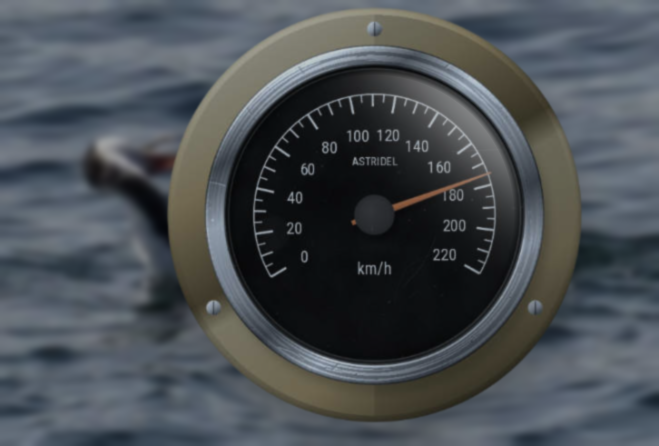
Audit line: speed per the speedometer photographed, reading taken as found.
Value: 175 km/h
